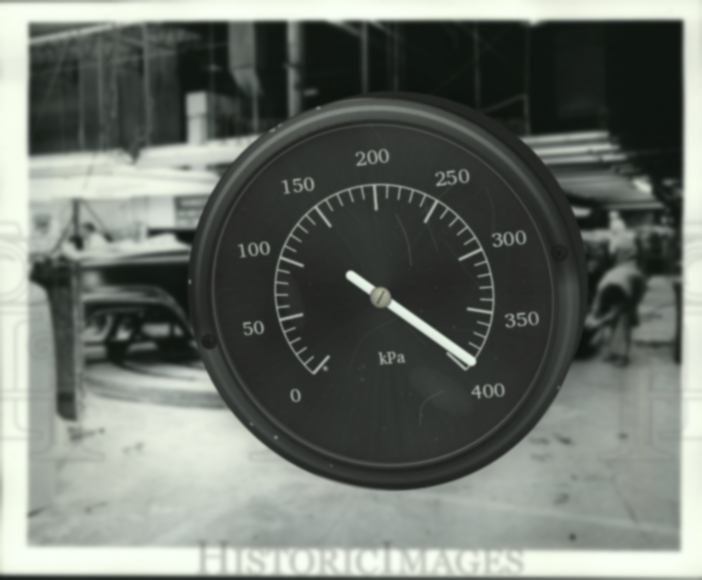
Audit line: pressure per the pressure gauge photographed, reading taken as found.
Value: 390 kPa
